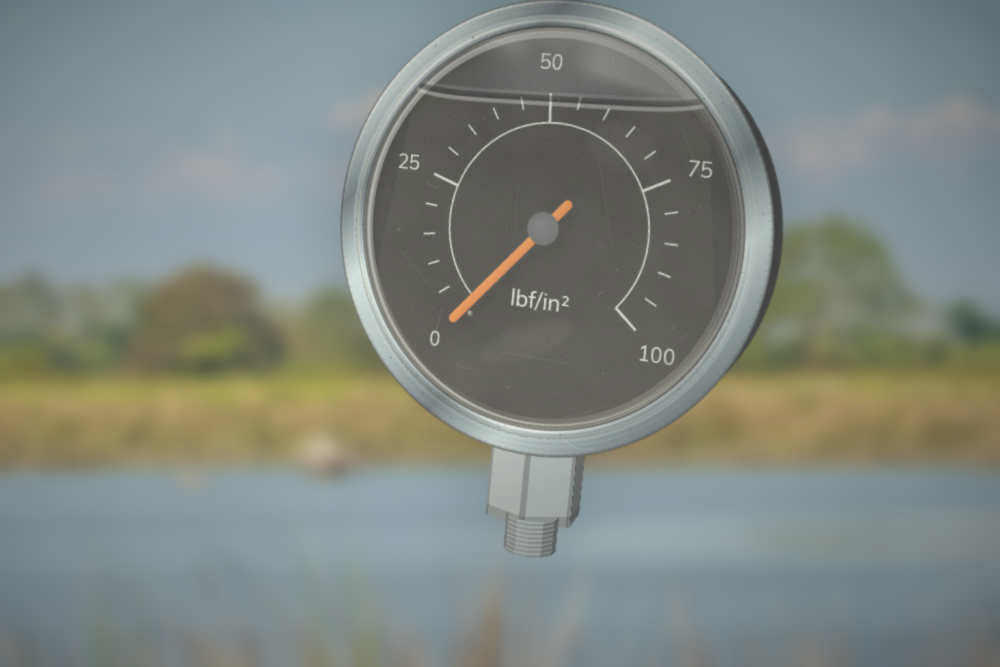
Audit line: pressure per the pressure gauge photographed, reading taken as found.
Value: 0 psi
